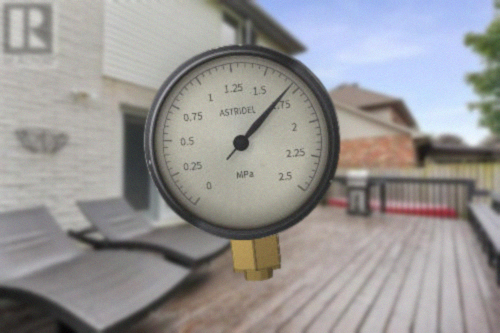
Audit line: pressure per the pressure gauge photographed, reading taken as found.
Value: 1.7 MPa
